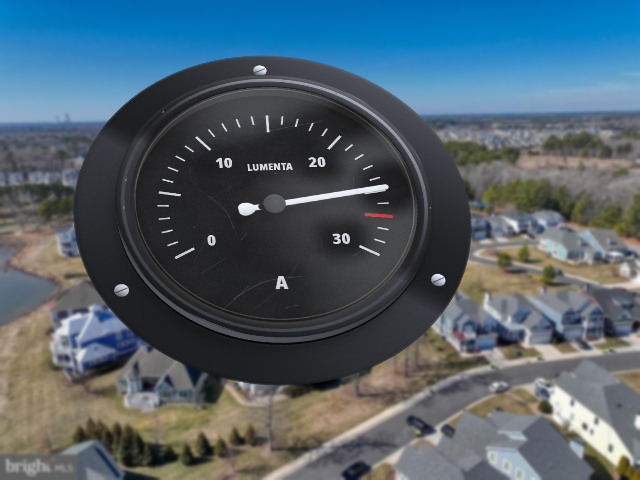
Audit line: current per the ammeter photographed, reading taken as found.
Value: 25 A
